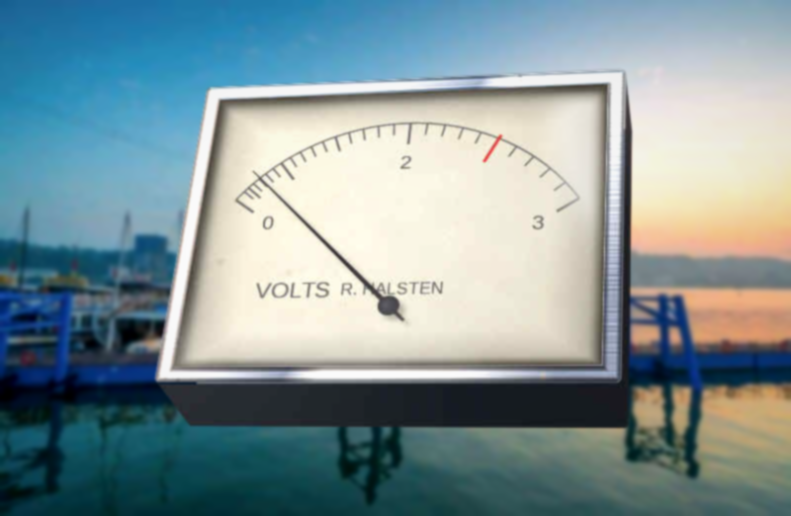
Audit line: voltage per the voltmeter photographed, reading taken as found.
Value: 0.7 V
